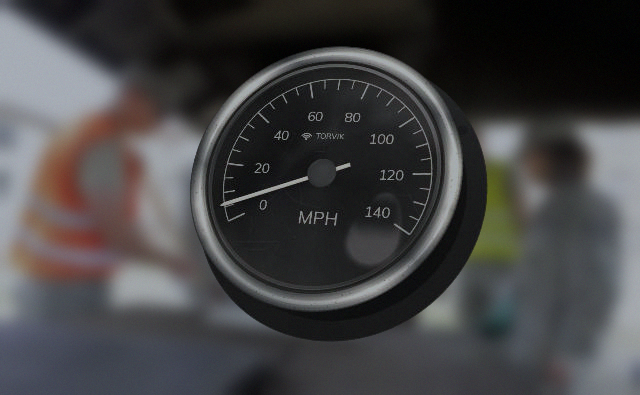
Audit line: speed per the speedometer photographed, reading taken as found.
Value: 5 mph
